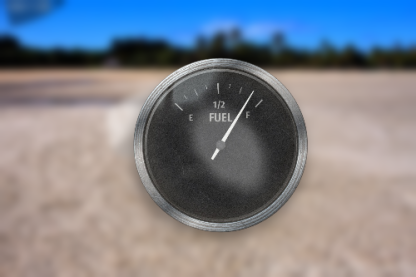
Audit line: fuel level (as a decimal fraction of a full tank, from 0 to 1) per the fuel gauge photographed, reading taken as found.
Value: 0.875
